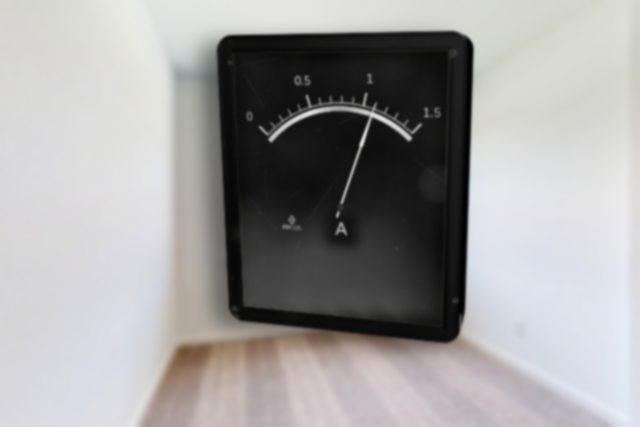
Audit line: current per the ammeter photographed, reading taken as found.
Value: 1.1 A
